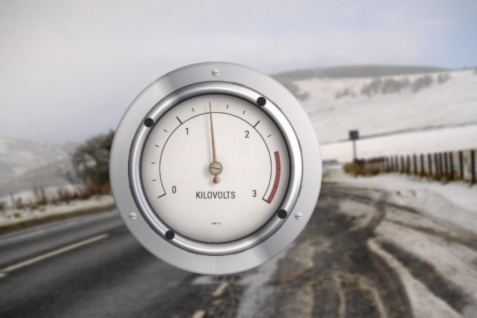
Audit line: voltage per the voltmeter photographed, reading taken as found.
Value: 1.4 kV
